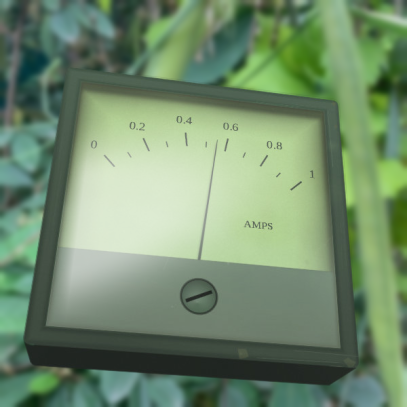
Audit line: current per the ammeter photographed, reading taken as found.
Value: 0.55 A
